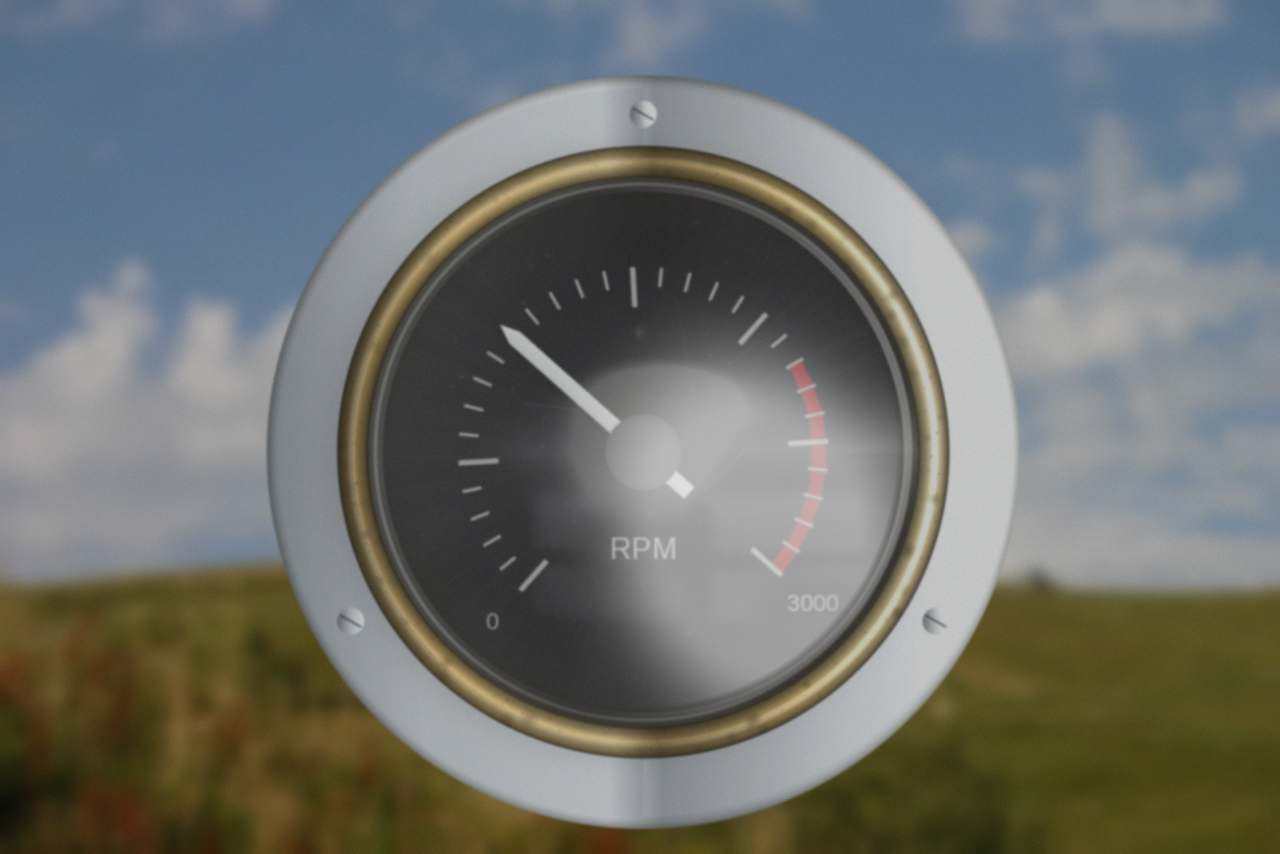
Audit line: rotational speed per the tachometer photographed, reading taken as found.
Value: 1000 rpm
